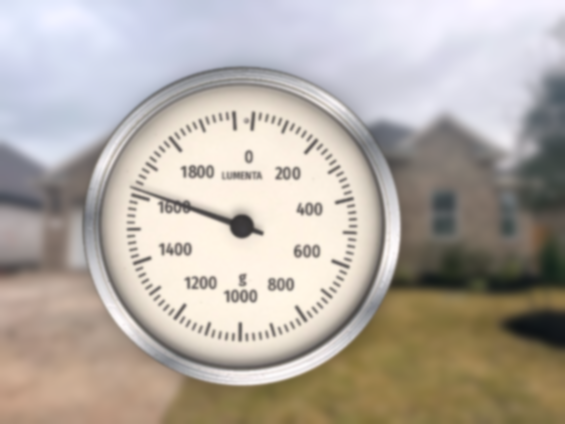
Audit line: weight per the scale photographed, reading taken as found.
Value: 1620 g
